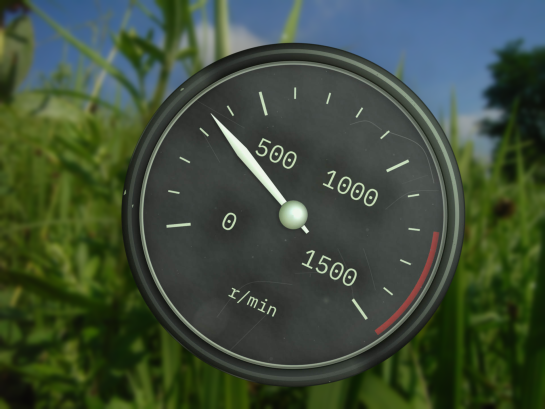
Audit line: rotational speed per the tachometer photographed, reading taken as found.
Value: 350 rpm
